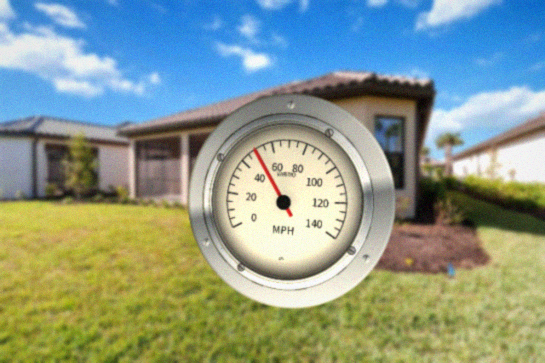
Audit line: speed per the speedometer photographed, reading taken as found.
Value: 50 mph
